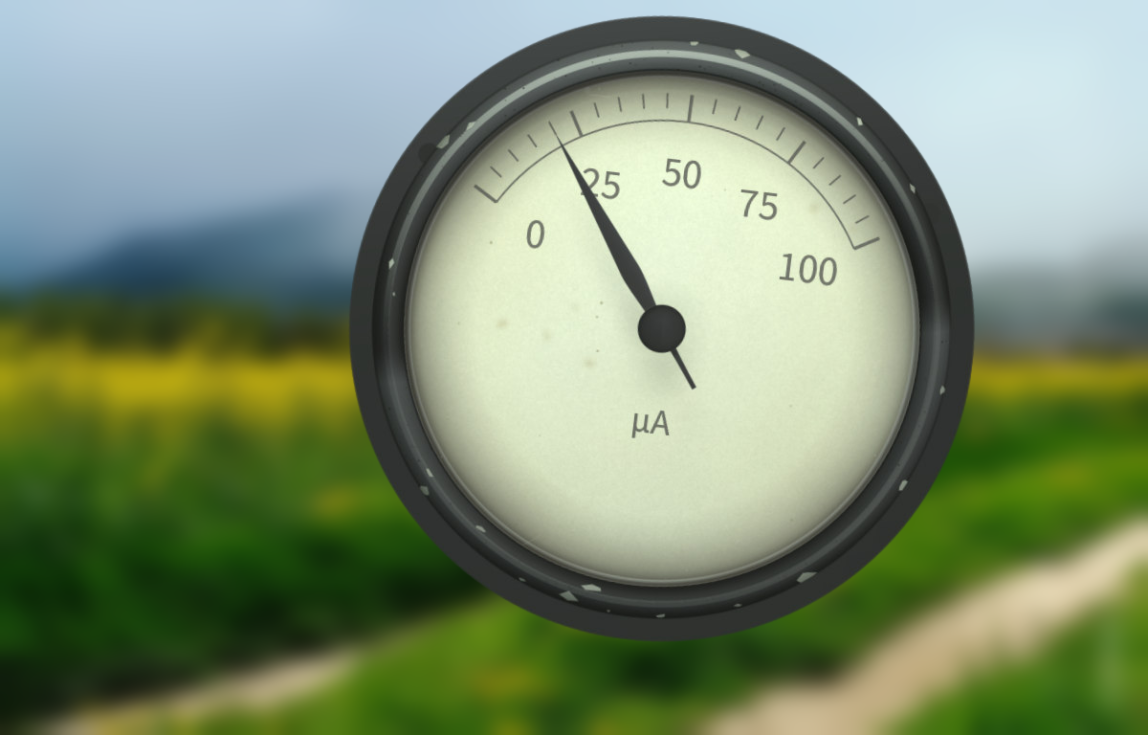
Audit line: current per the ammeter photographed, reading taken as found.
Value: 20 µA
